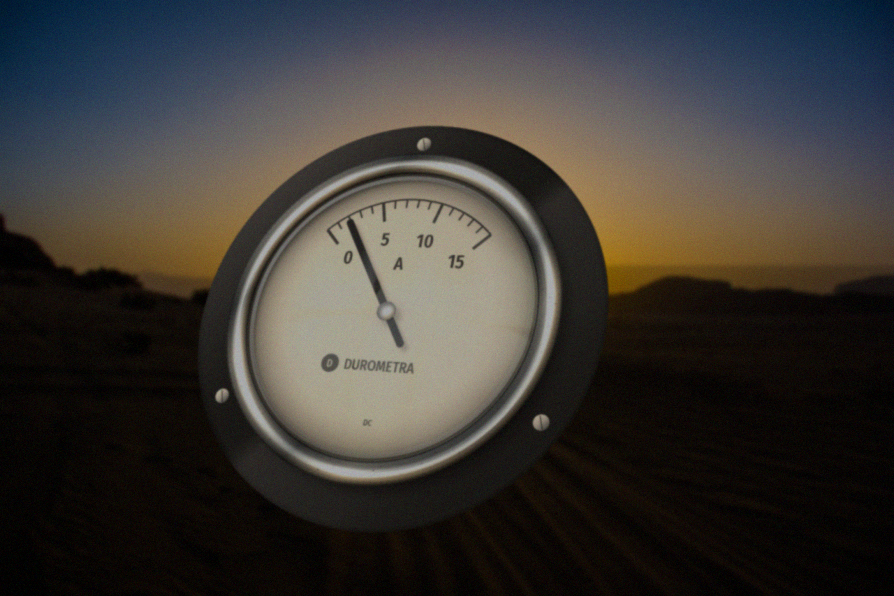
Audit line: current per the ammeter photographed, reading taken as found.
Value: 2 A
